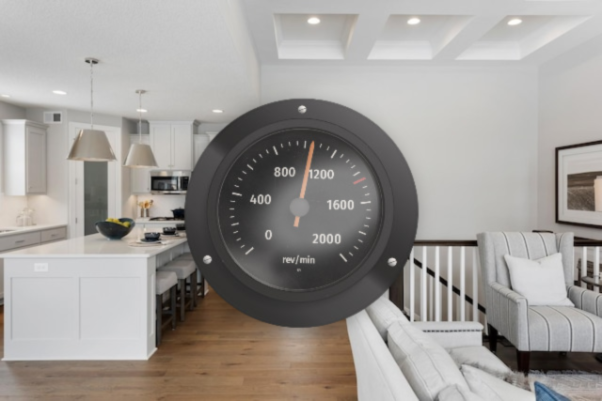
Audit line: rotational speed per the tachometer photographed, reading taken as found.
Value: 1050 rpm
